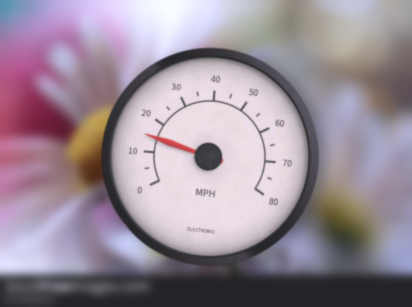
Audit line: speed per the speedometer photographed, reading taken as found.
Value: 15 mph
